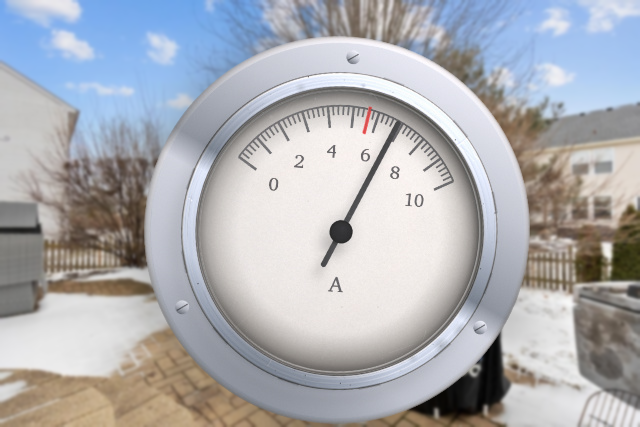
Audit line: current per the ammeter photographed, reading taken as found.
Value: 6.8 A
